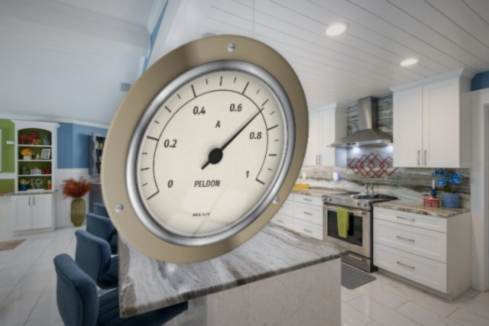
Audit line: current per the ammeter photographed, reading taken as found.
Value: 0.7 A
